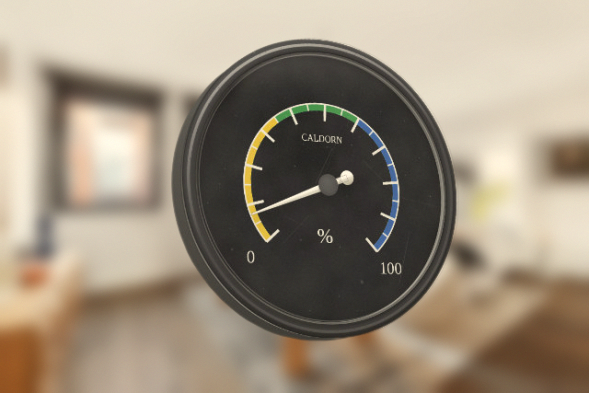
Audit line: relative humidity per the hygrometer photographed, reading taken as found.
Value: 7.5 %
